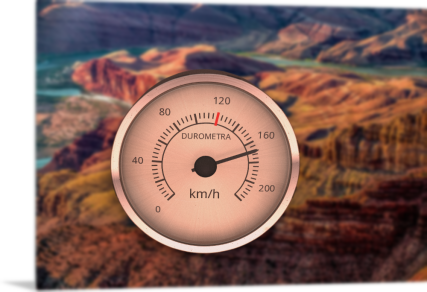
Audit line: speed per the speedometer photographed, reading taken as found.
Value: 168 km/h
